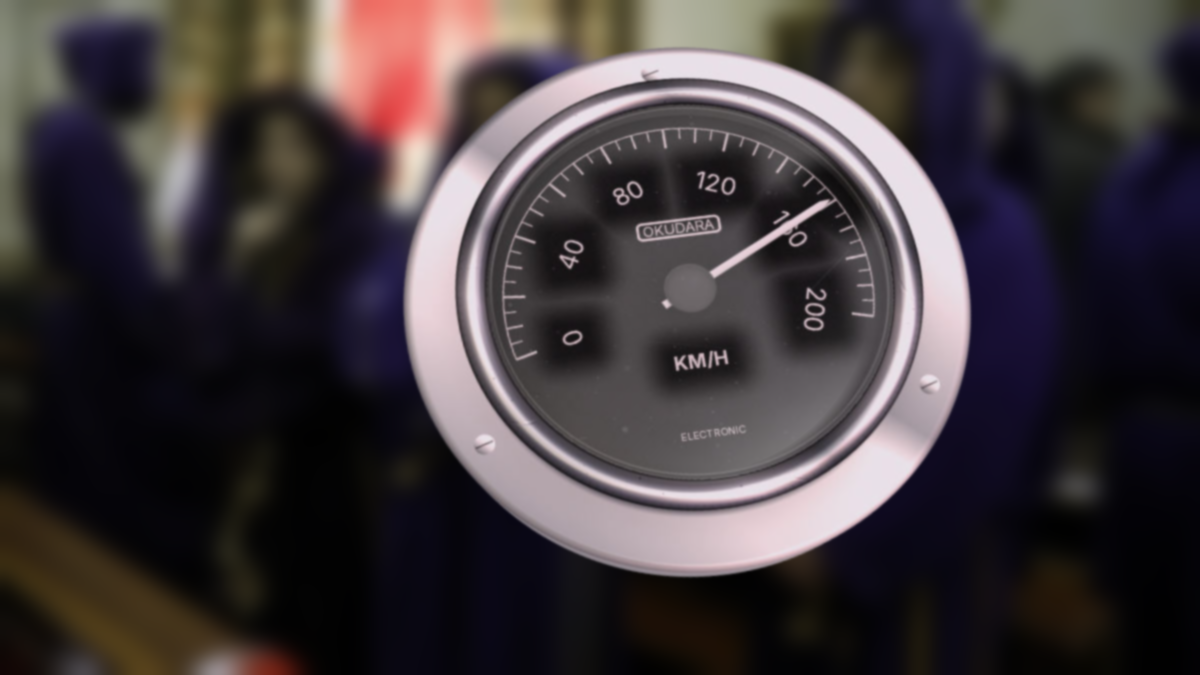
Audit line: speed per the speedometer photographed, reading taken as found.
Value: 160 km/h
